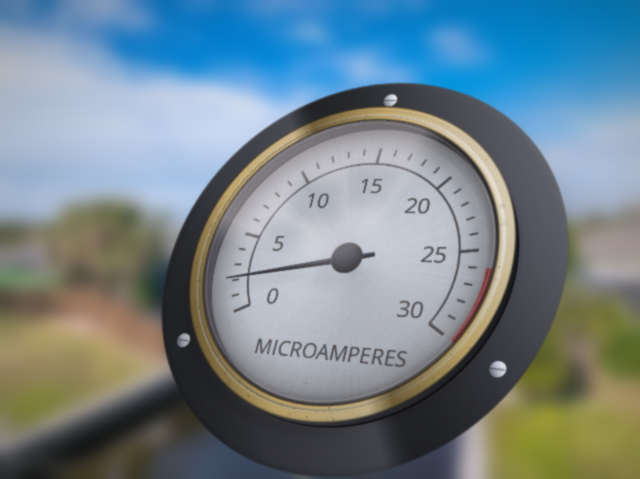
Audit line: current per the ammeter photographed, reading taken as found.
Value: 2 µA
